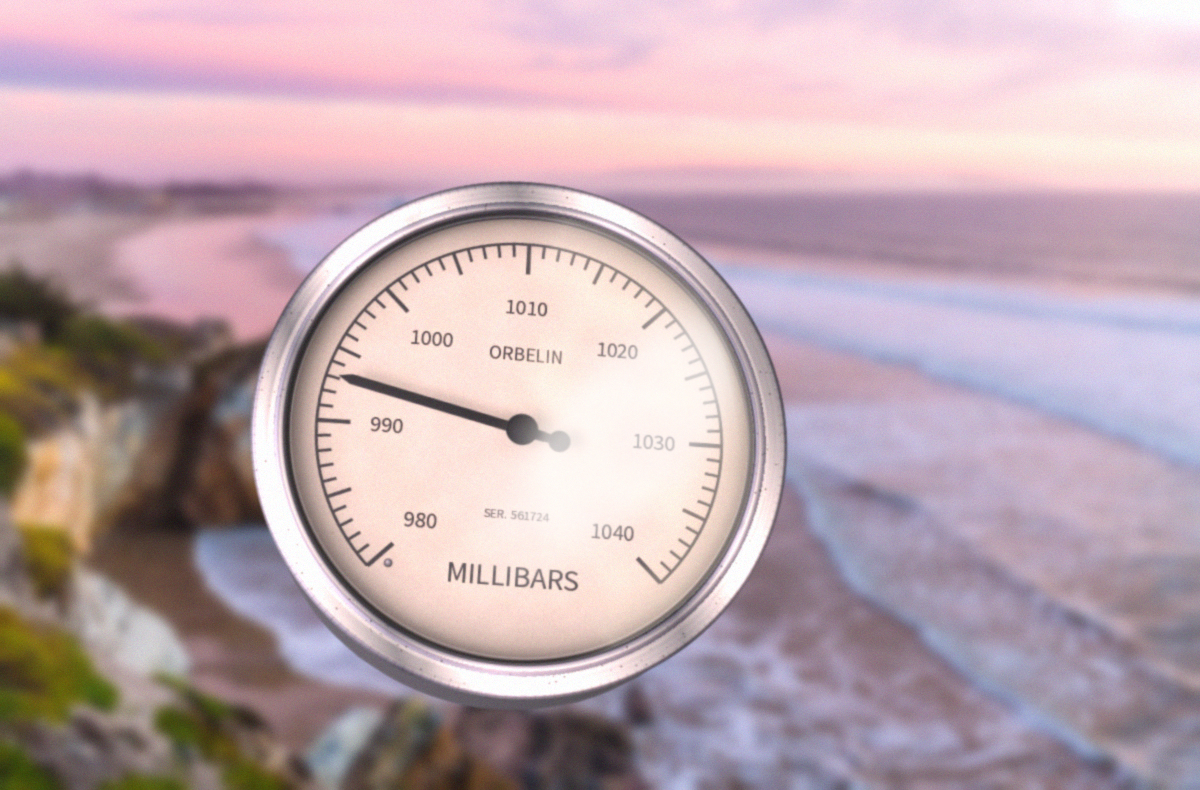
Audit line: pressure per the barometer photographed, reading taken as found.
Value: 993 mbar
